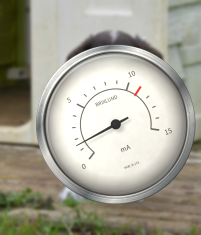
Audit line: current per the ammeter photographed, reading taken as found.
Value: 1.5 mA
